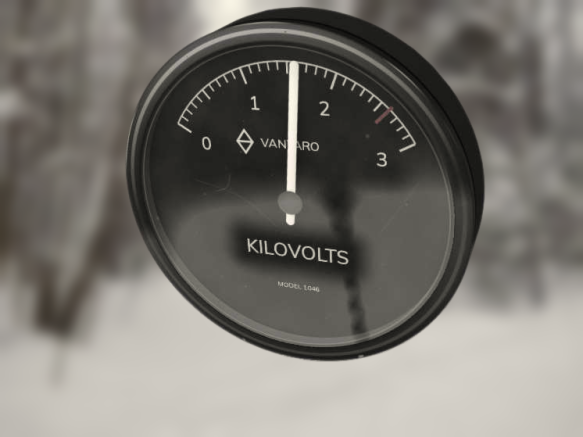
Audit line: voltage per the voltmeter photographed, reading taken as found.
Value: 1.6 kV
